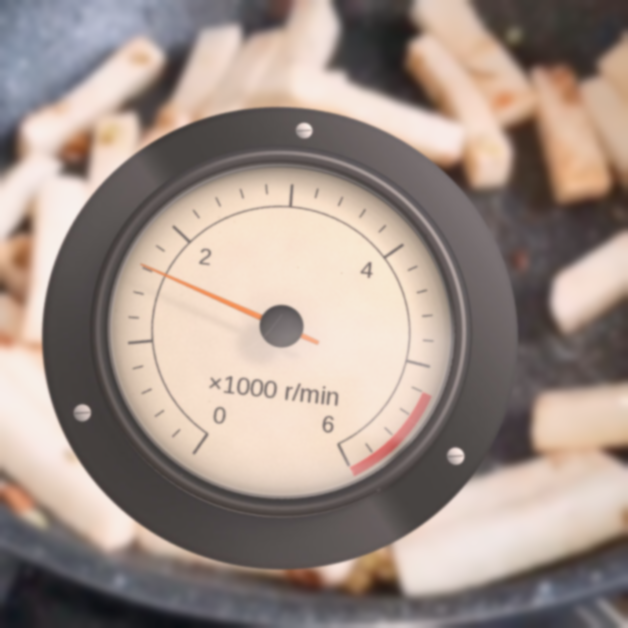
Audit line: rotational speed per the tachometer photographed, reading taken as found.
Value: 1600 rpm
